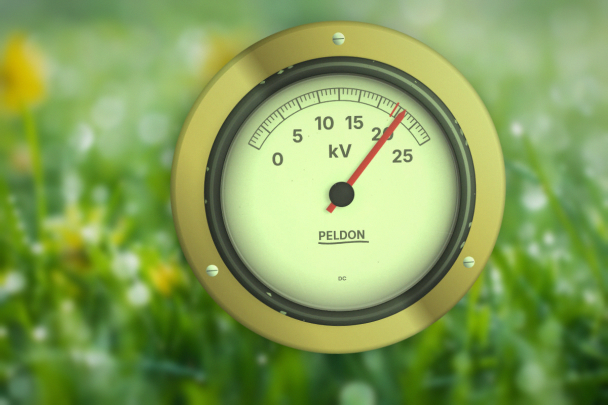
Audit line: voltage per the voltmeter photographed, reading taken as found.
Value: 20.5 kV
